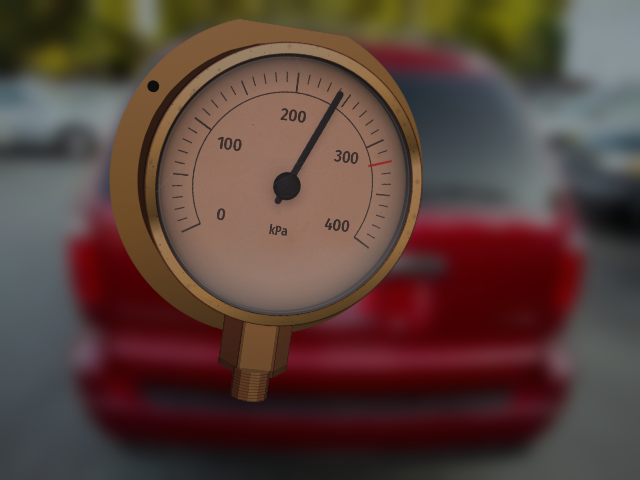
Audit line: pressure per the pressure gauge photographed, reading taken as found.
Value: 240 kPa
